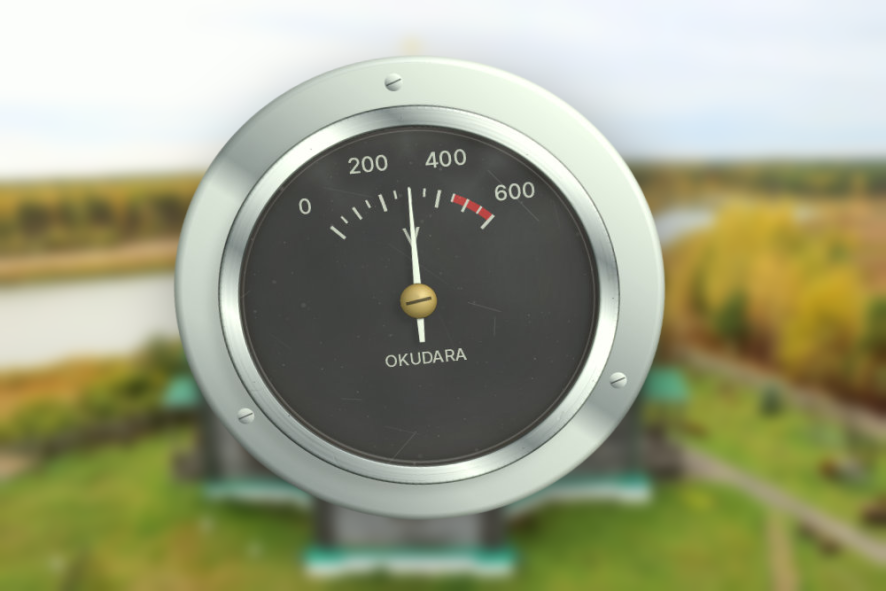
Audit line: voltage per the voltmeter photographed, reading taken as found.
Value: 300 V
